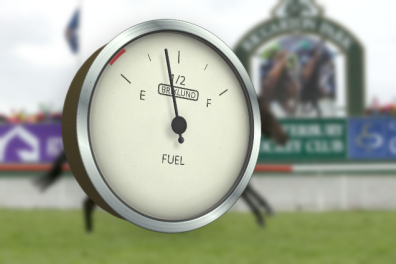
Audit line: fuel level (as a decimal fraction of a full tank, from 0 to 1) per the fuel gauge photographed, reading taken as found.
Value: 0.375
